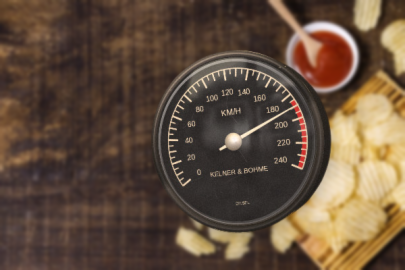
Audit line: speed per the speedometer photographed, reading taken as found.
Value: 190 km/h
